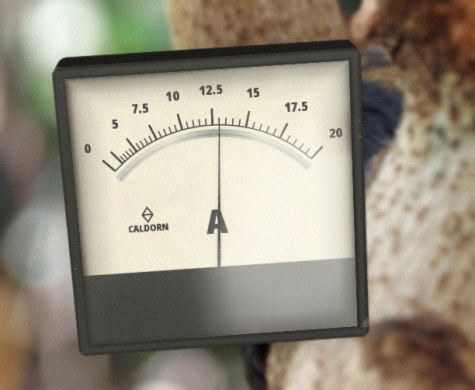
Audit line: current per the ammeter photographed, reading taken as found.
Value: 13 A
